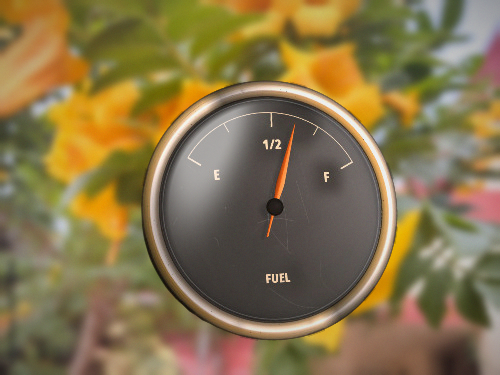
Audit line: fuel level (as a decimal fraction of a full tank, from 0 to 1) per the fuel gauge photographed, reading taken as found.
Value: 0.625
